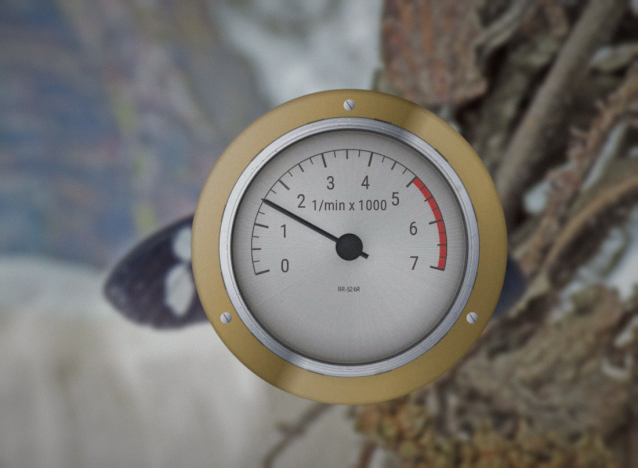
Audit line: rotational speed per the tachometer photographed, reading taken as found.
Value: 1500 rpm
